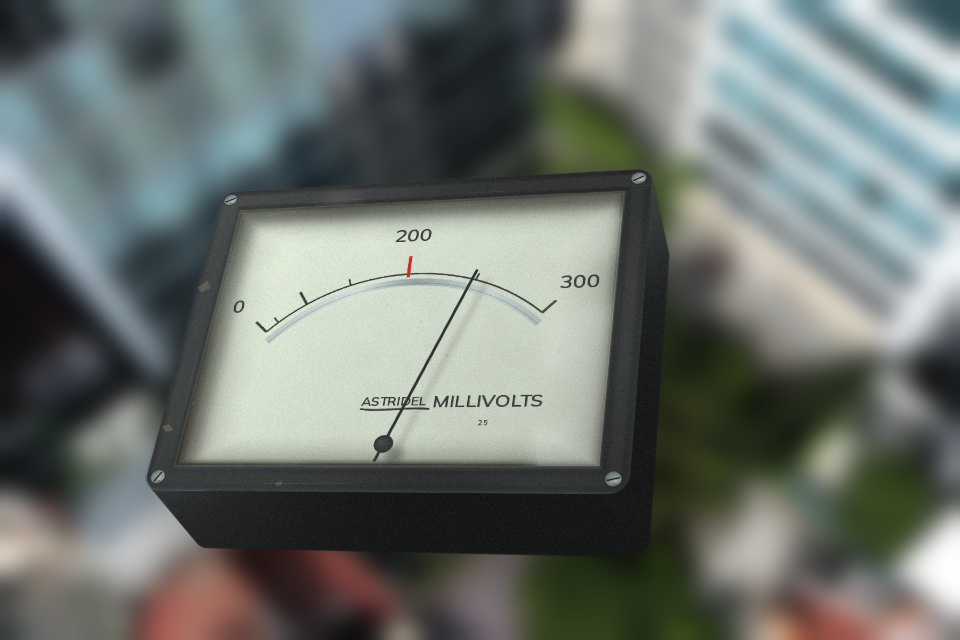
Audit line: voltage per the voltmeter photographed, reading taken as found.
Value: 250 mV
